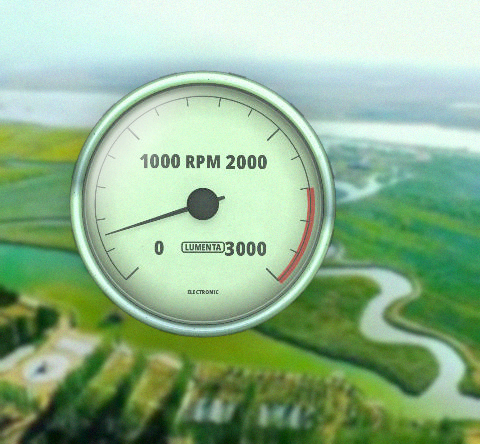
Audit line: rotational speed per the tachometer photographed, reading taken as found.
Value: 300 rpm
